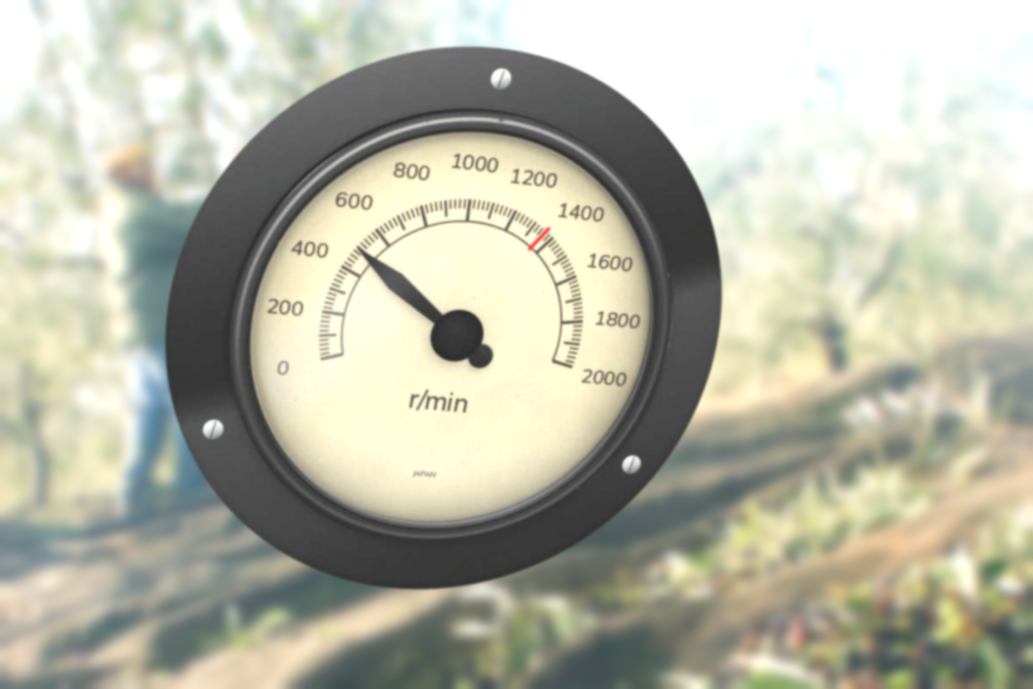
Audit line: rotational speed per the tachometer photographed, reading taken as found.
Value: 500 rpm
